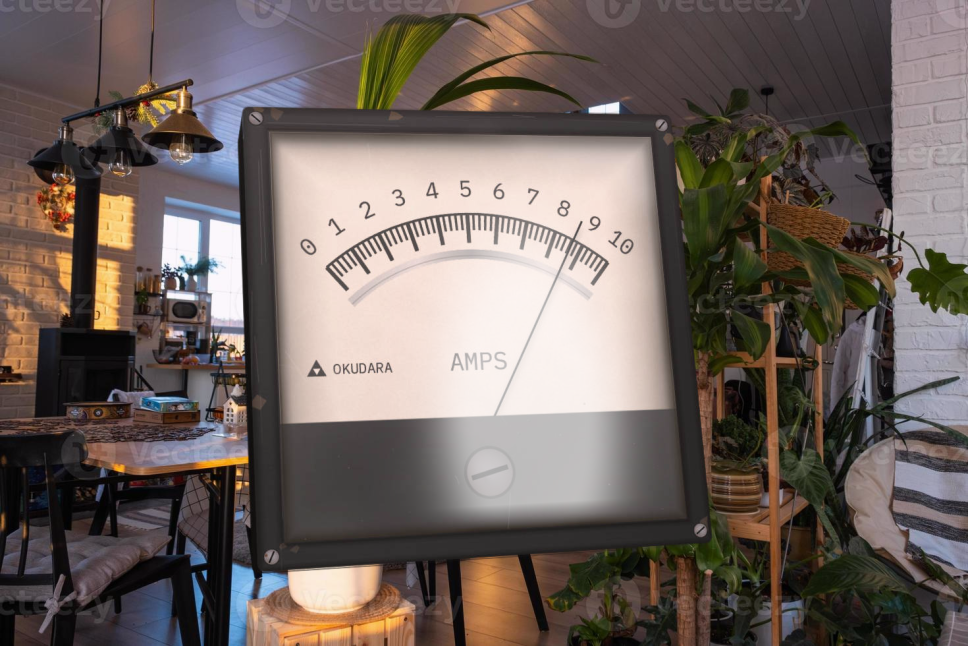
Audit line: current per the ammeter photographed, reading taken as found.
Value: 8.6 A
